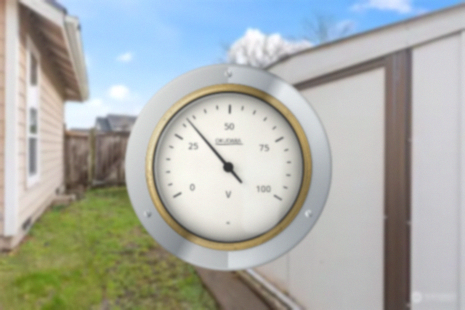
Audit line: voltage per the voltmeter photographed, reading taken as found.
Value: 32.5 V
